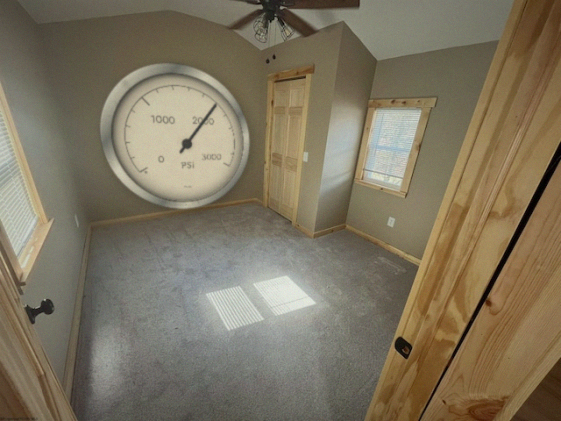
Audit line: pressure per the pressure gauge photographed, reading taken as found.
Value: 2000 psi
